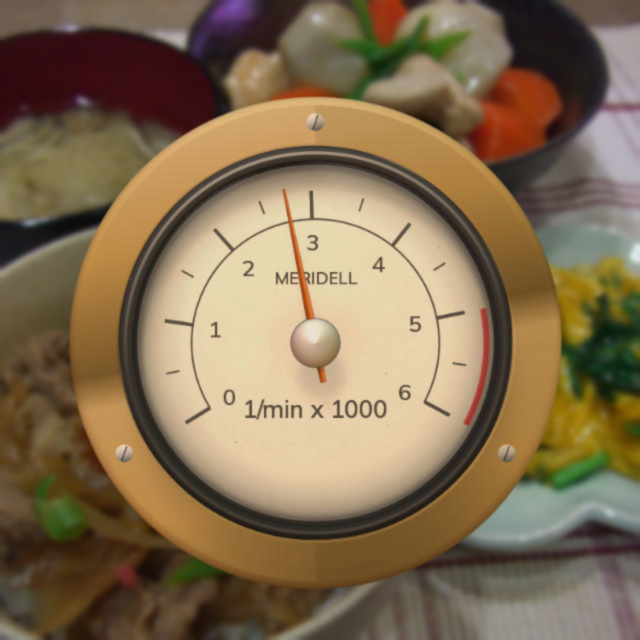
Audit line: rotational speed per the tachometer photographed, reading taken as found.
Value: 2750 rpm
